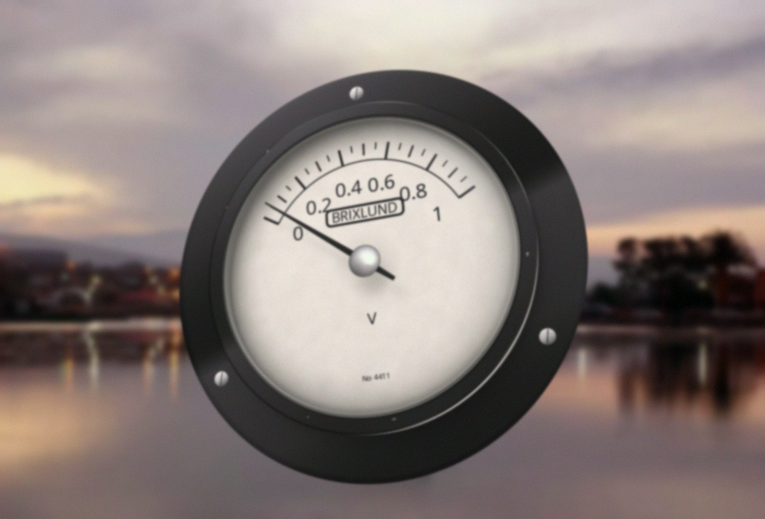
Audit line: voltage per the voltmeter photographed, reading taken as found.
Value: 0.05 V
